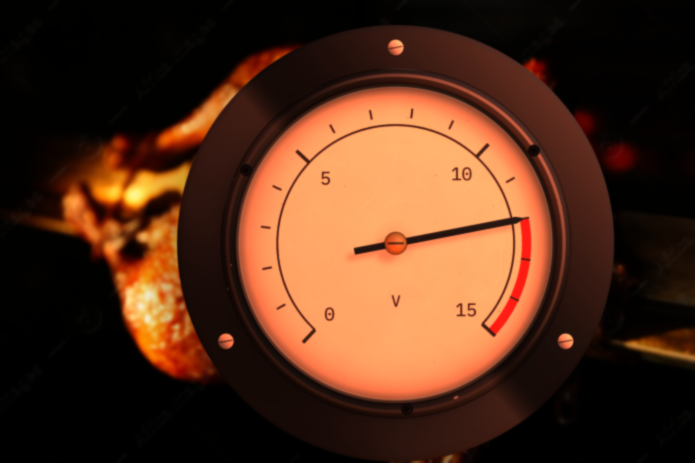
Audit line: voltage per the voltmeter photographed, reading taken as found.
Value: 12 V
